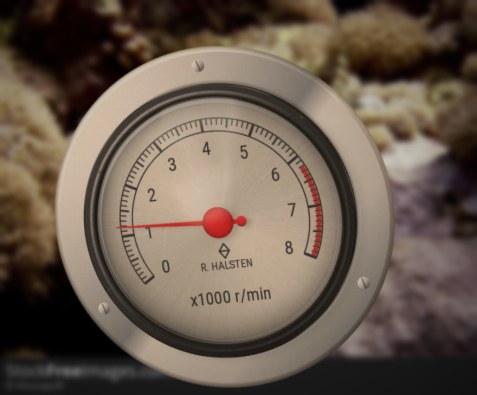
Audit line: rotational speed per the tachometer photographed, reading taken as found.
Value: 1200 rpm
